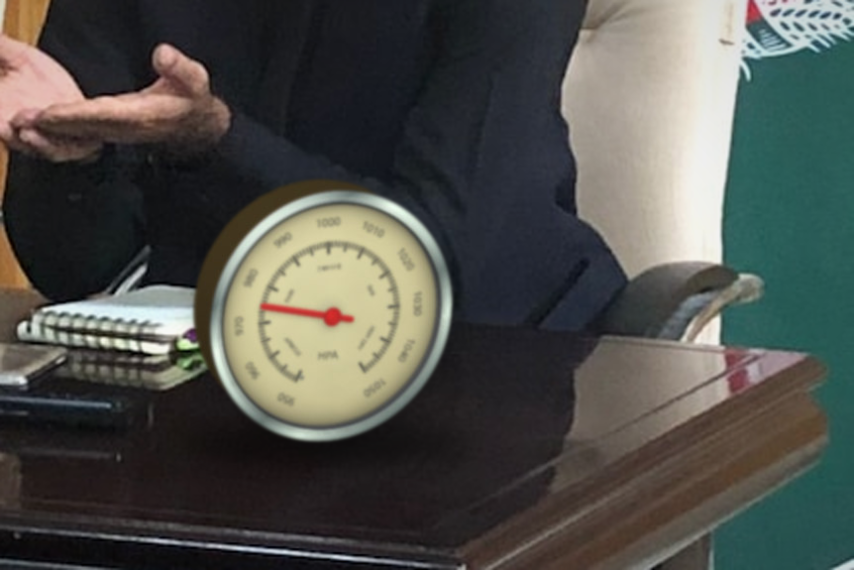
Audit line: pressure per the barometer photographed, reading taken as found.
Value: 975 hPa
